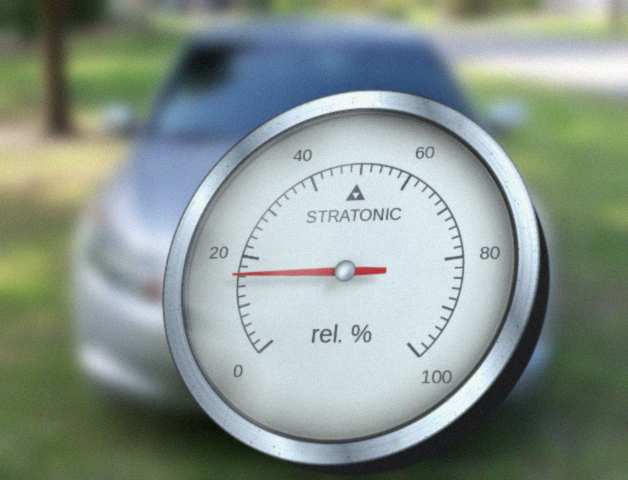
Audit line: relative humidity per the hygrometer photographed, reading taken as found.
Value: 16 %
